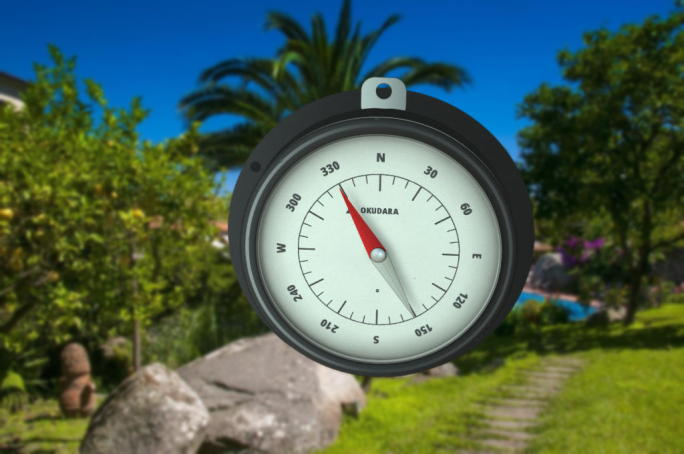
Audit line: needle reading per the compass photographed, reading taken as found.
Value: 330 °
